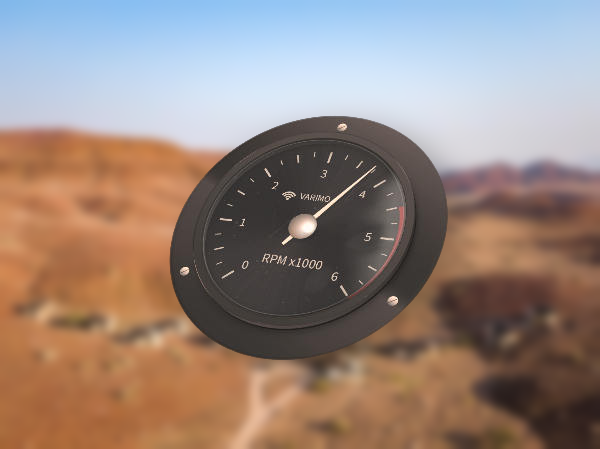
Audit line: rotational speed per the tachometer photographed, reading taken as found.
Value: 3750 rpm
